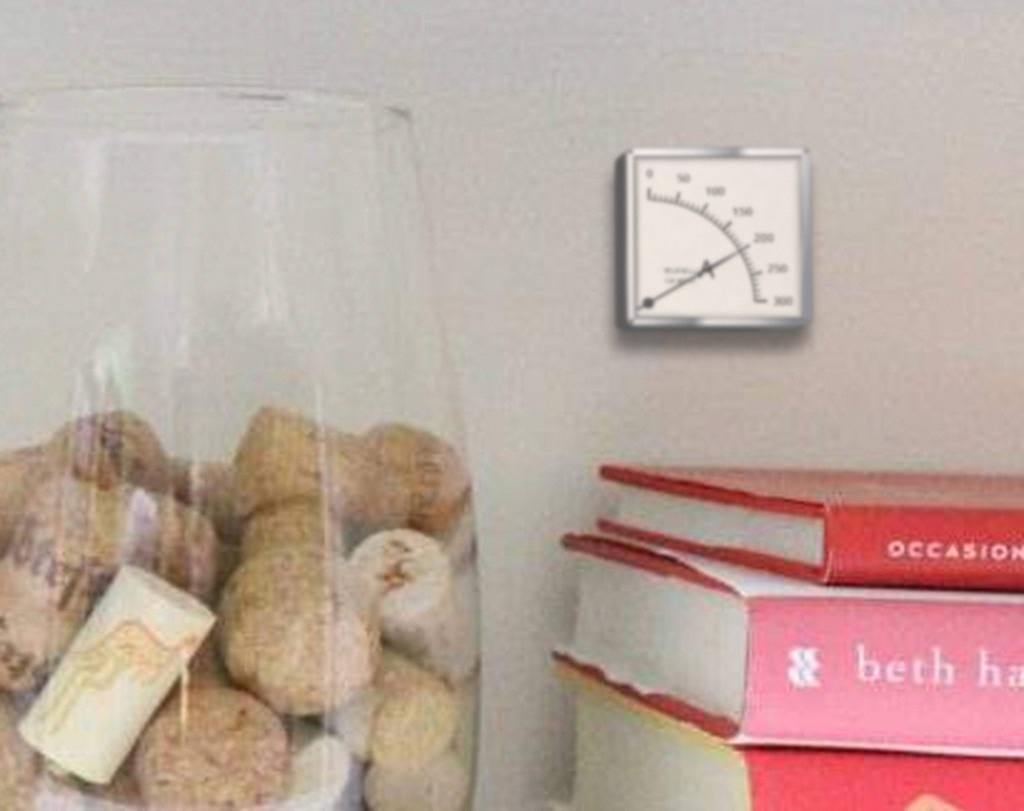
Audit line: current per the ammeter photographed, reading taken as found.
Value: 200 A
